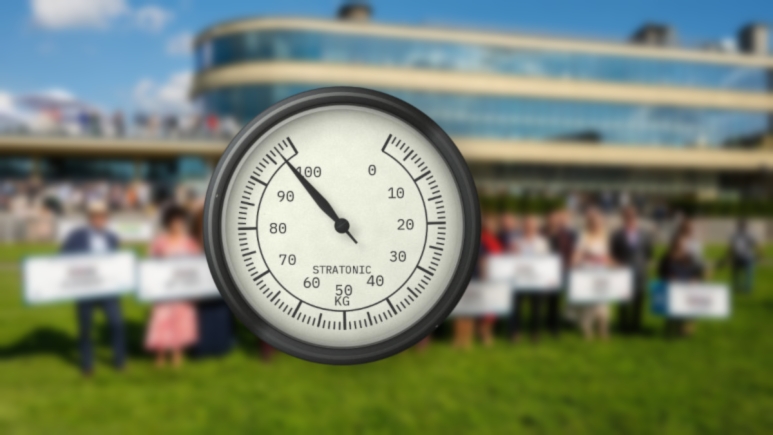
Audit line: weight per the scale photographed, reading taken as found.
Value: 97 kg
